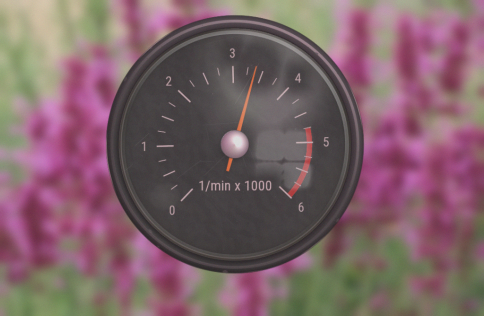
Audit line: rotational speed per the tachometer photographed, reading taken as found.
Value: 3375 rpm
